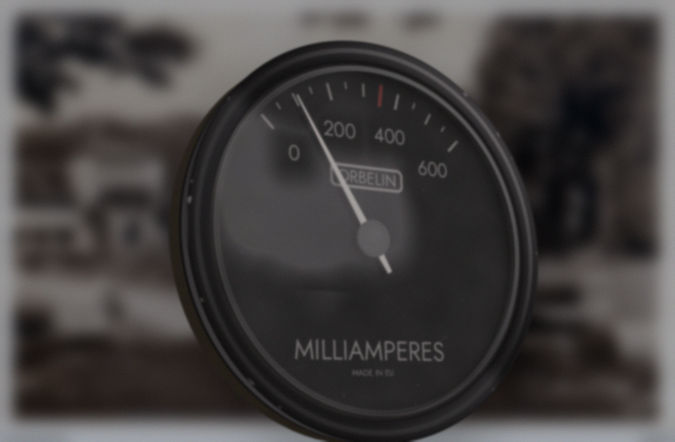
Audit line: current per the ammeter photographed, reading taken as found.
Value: 100 mA
